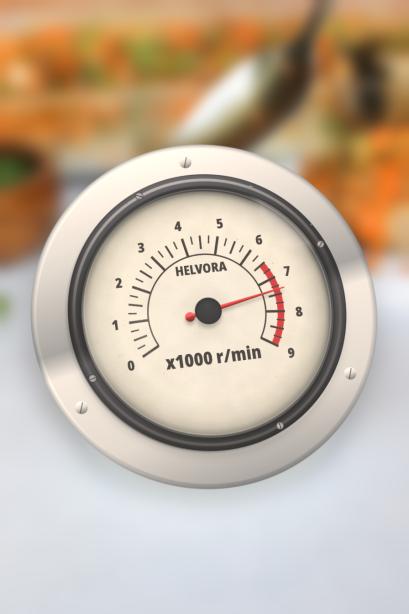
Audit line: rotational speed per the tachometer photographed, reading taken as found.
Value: 7375 rpm
